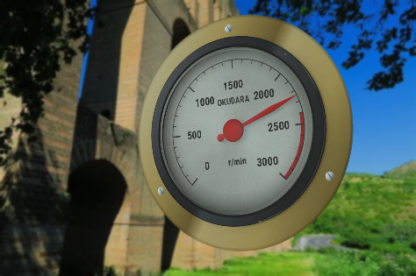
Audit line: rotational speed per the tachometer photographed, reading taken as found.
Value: 2250 rpm
